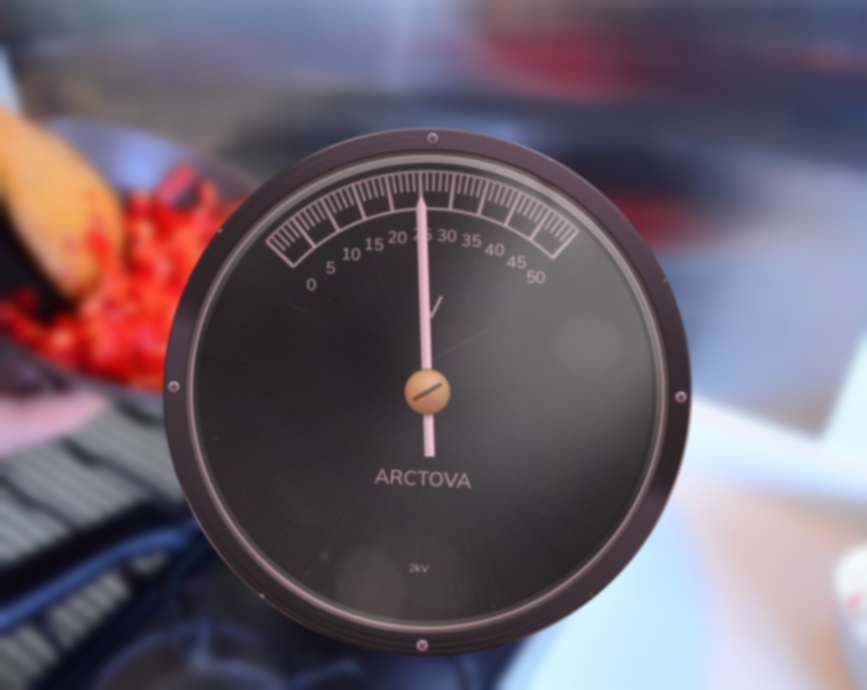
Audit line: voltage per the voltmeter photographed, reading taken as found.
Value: 25 V
